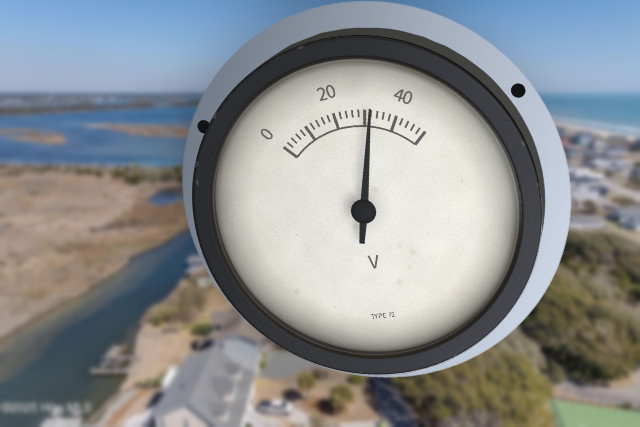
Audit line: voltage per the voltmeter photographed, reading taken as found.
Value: 32 V
